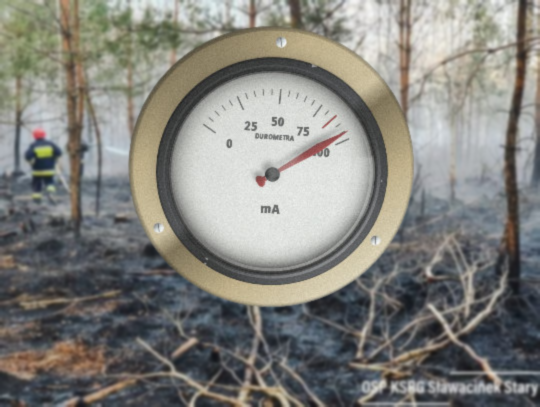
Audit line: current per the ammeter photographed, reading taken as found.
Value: 95 mA
